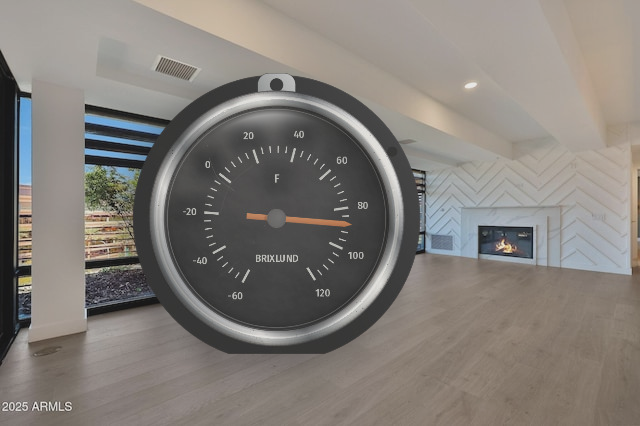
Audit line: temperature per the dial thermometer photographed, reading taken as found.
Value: 88 °F
